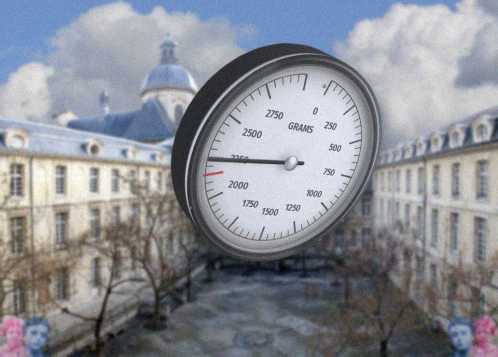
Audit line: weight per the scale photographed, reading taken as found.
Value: 2250 g
